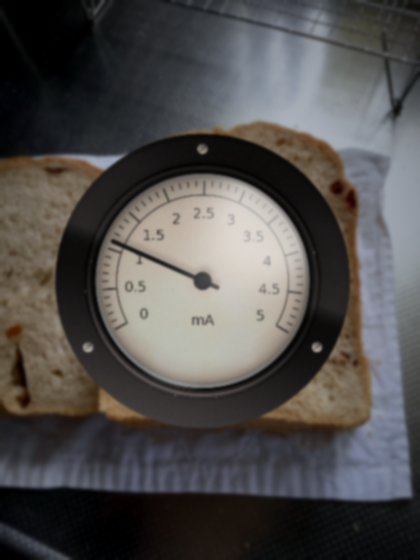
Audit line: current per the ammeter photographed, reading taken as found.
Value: 1.1 mA
